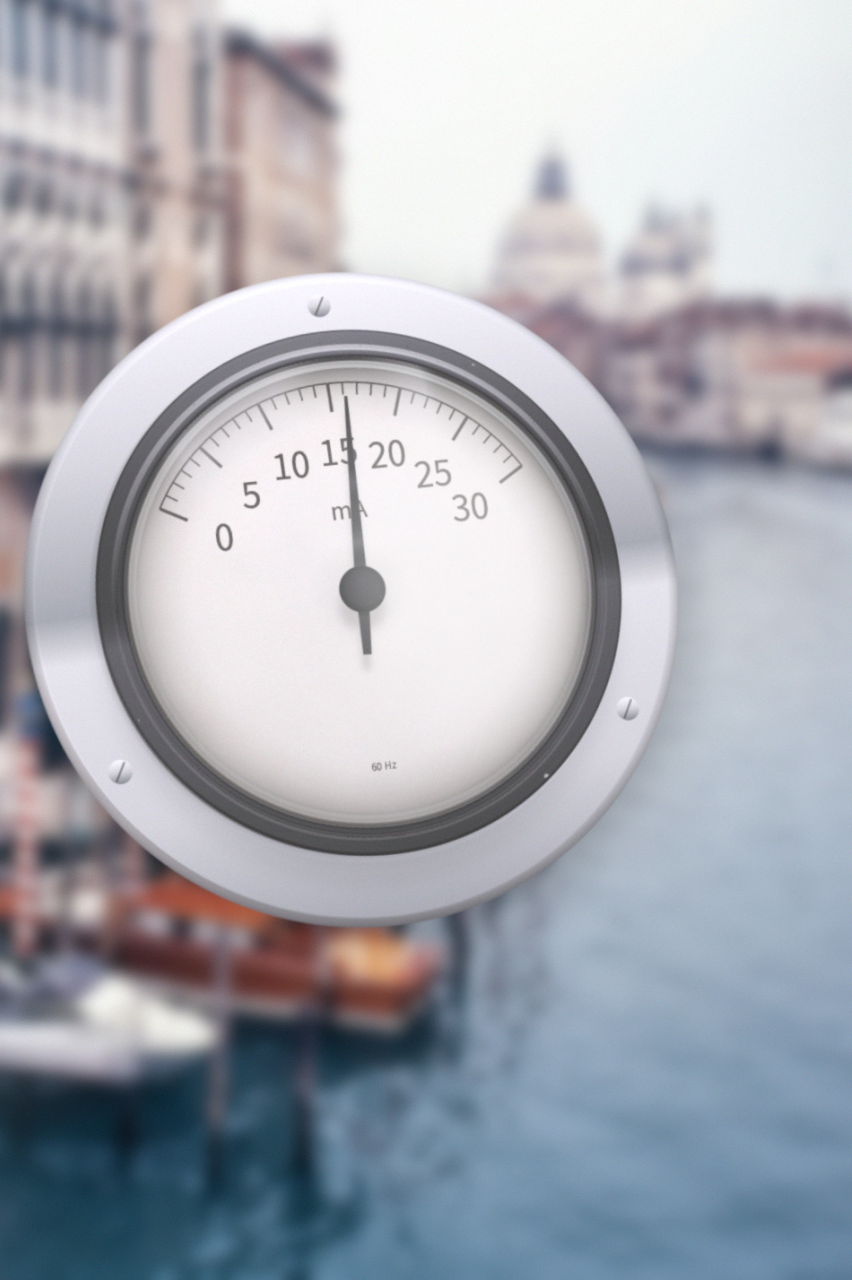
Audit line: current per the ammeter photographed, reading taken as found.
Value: 16 mA
